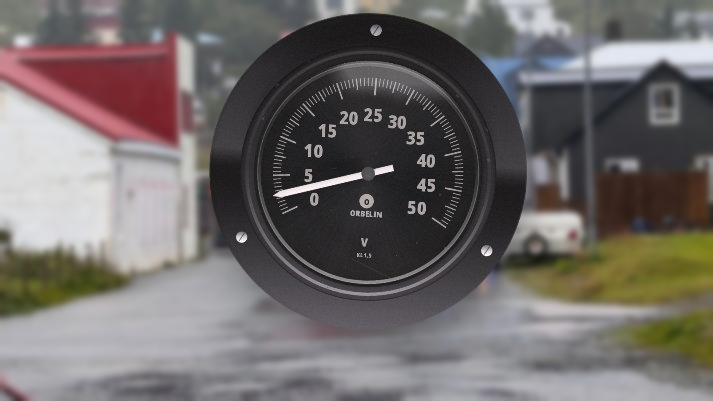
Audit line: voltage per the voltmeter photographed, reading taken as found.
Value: 2.5 V
